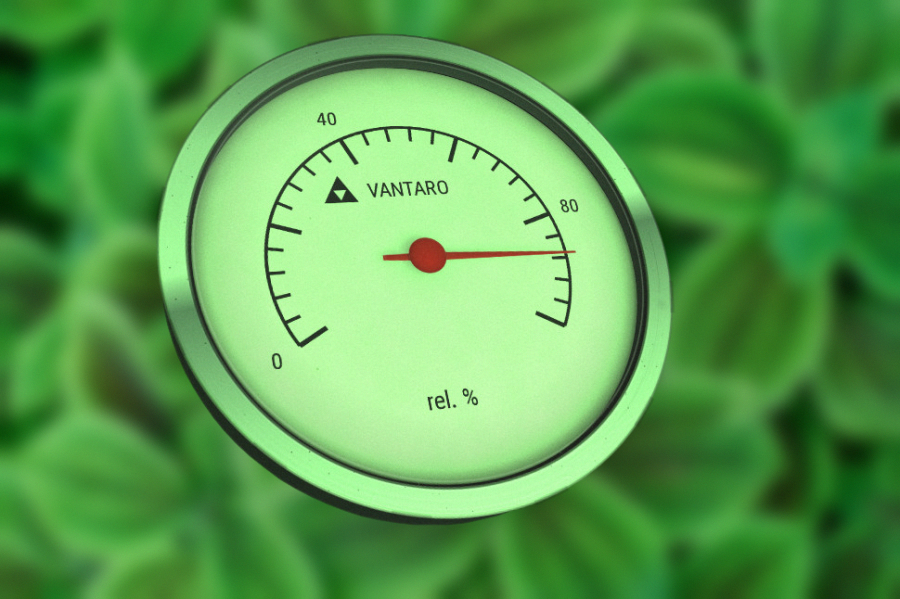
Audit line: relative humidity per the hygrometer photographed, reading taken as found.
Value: 88 %
